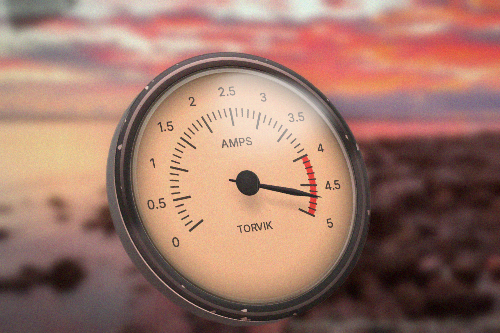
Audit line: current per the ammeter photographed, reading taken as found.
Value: 4.7 A
